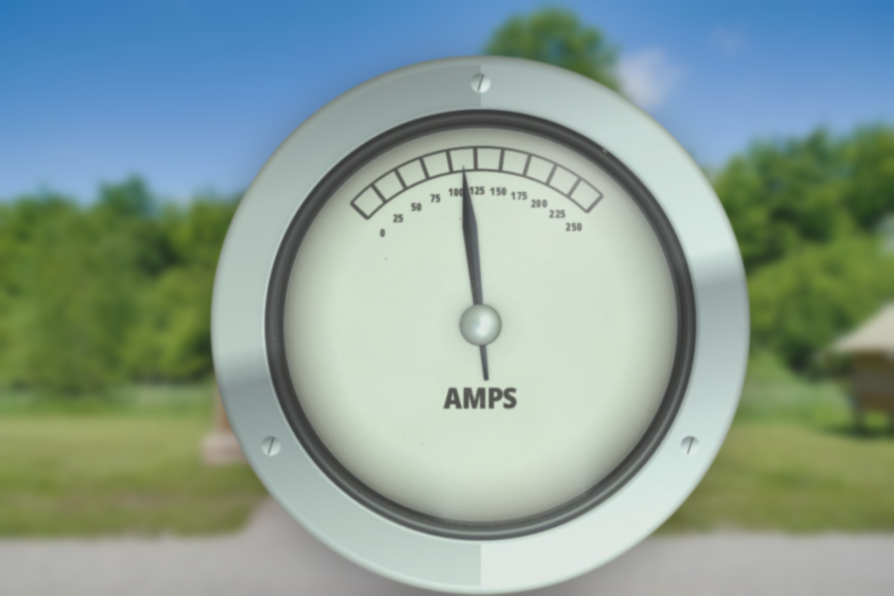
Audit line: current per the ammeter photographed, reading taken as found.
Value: 112.5 A
